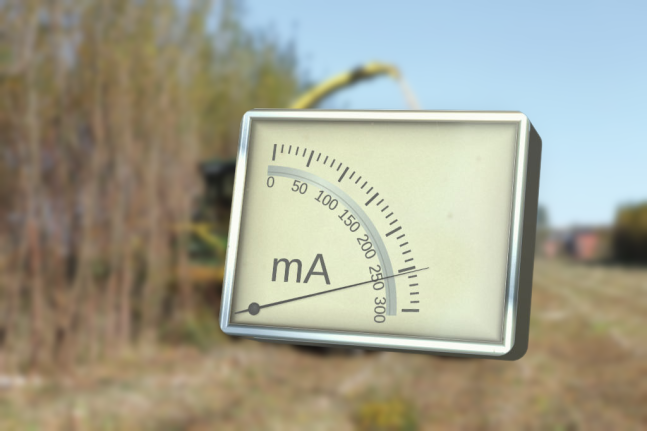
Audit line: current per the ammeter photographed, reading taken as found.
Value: 255 mA
